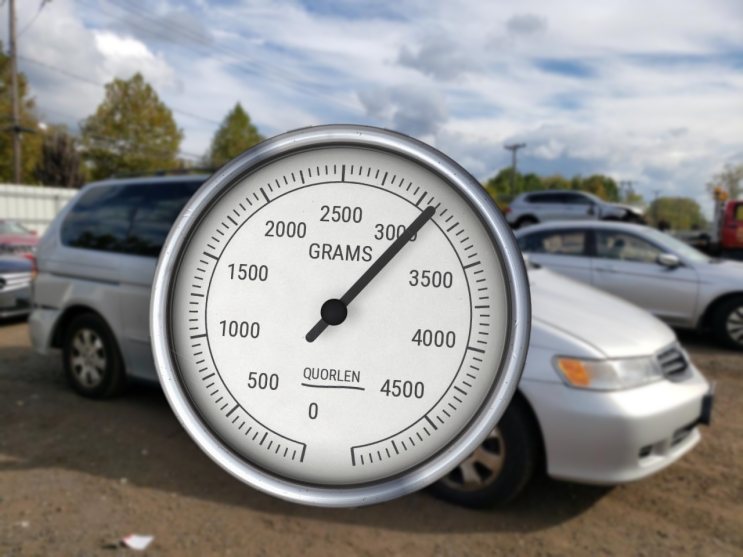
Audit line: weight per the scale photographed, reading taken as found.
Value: 3100 g
